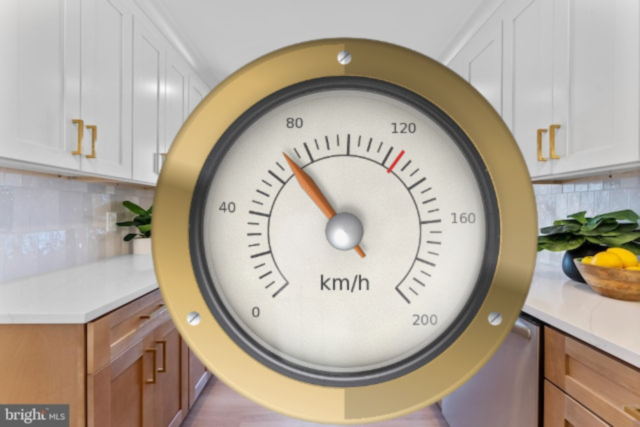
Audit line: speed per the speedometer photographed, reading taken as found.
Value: 70 km/h
